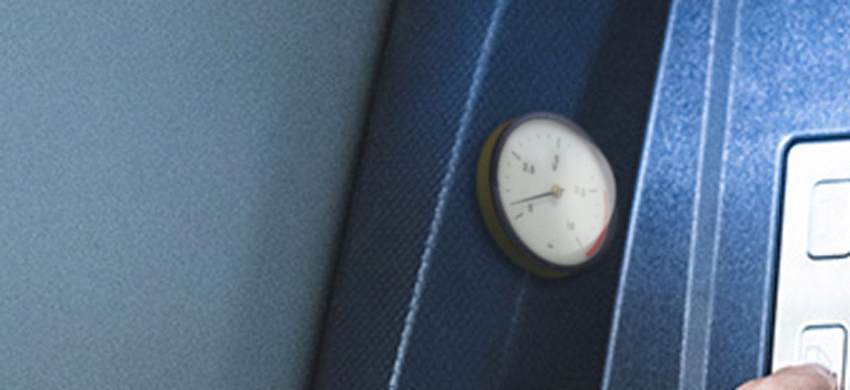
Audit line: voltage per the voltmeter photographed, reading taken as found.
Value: 0.5 V
